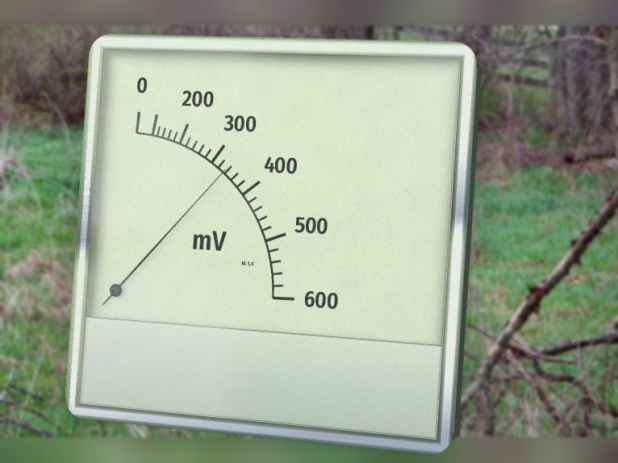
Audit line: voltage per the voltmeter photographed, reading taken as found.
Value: 340 mV
